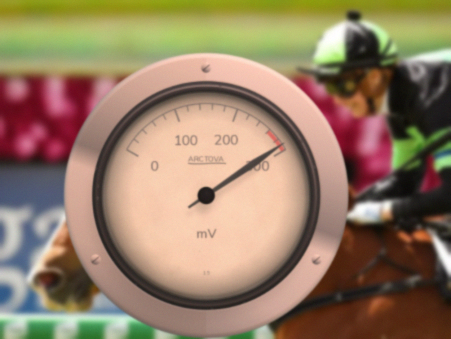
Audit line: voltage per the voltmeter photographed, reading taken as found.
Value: 290 mV
